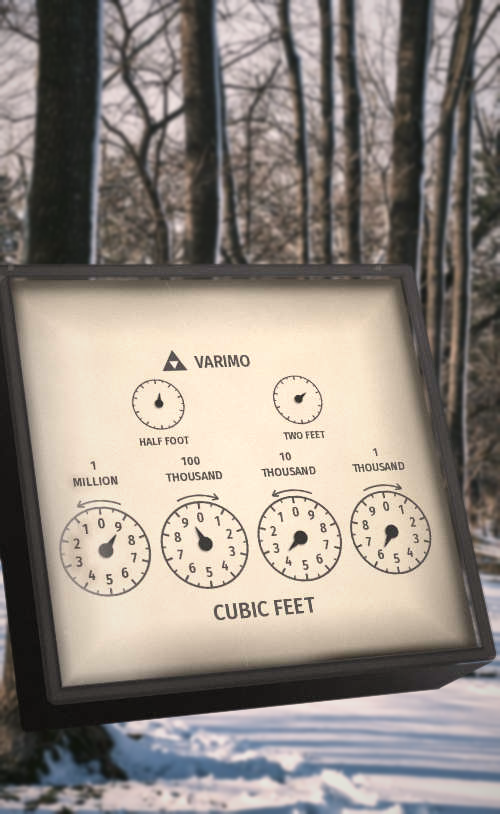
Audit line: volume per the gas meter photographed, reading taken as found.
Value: 893600 ft³
